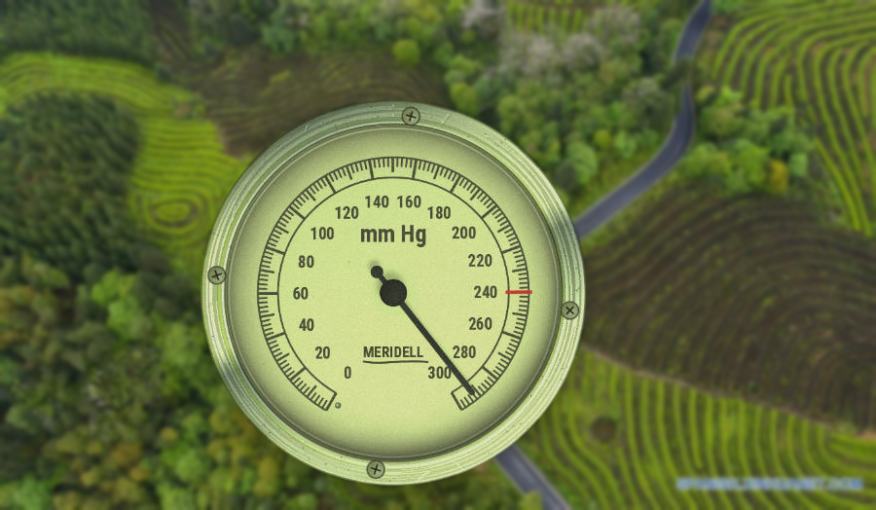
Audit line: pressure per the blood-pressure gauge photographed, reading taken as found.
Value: 292 mmHg
